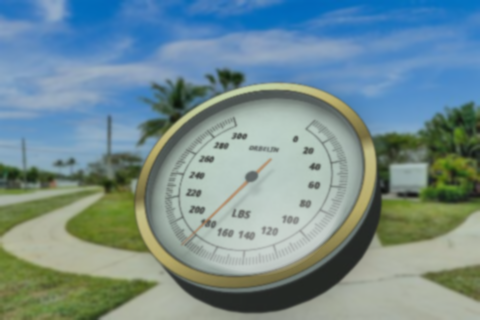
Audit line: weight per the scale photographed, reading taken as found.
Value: 180 lb
